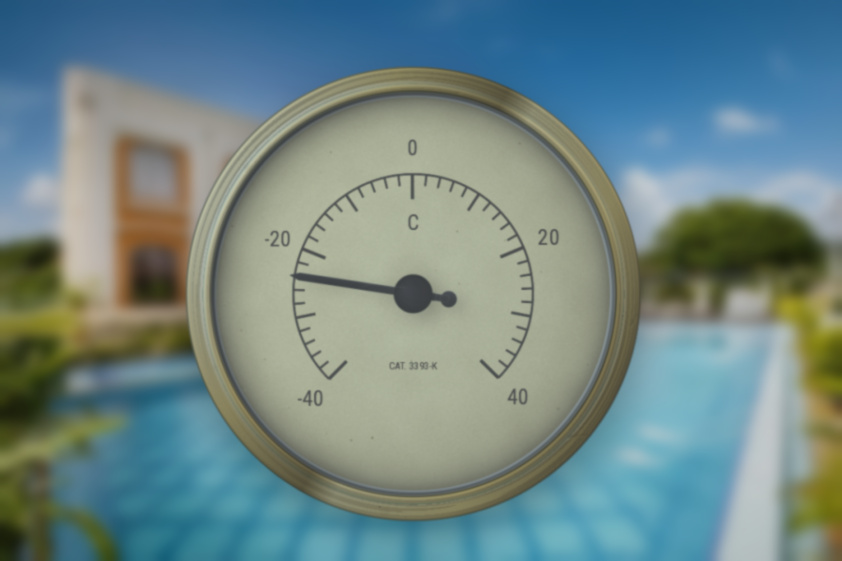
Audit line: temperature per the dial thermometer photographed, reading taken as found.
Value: -24 °C
